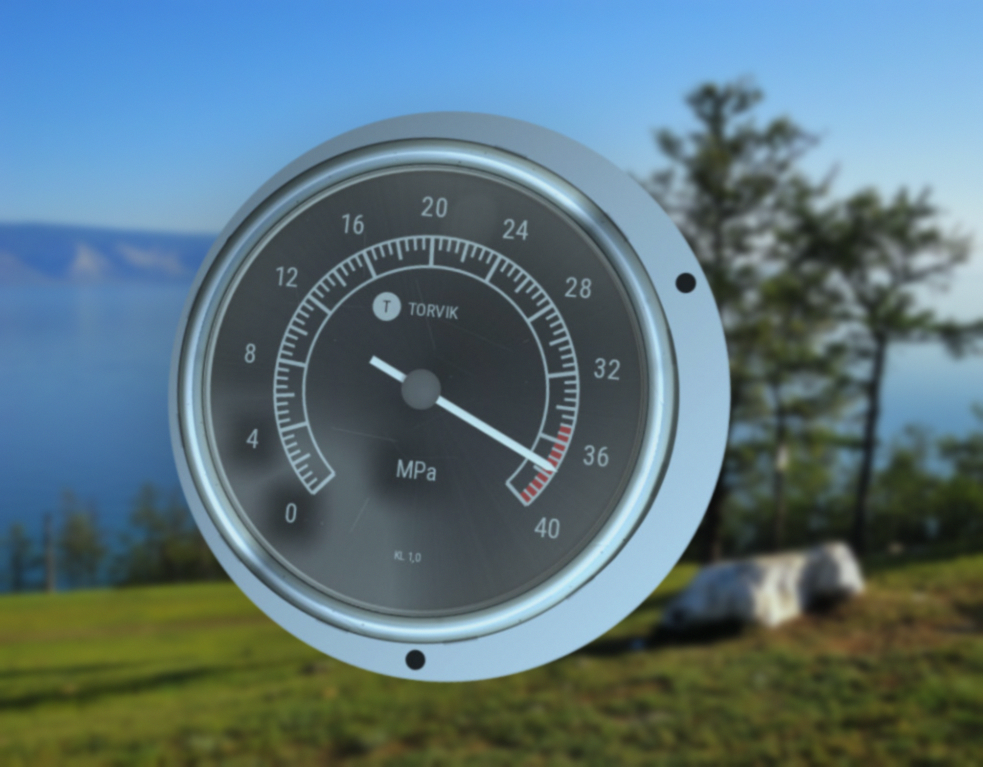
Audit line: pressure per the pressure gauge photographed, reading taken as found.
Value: 37.5 MPa
